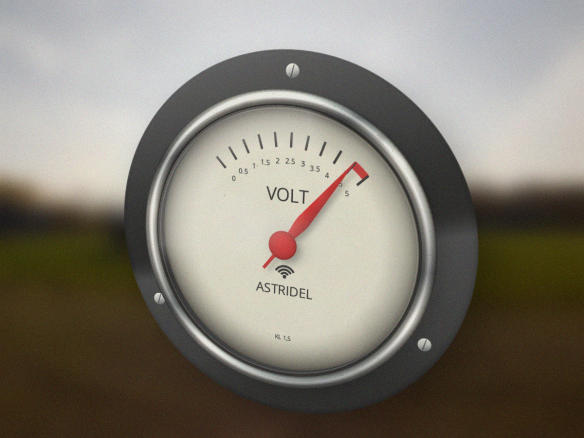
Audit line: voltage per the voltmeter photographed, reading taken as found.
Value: 4.5 V
